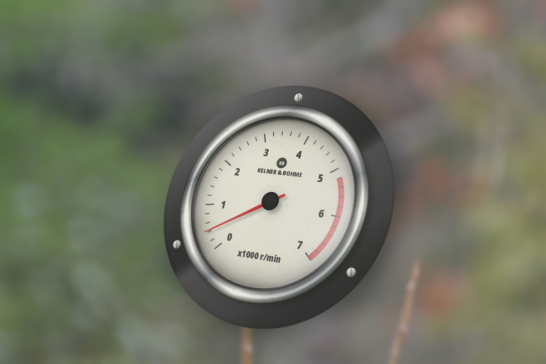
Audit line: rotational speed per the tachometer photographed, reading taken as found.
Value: 400 rpm
